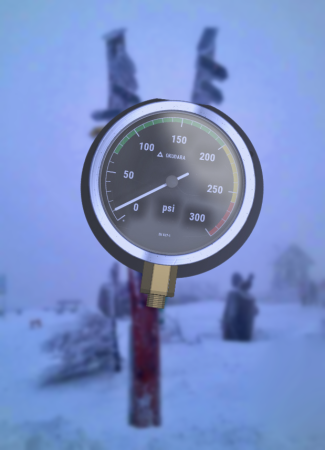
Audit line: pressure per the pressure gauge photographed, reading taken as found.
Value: 10 psi
